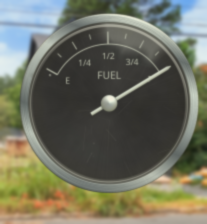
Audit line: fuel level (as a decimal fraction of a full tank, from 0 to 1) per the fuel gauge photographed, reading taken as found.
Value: 1
